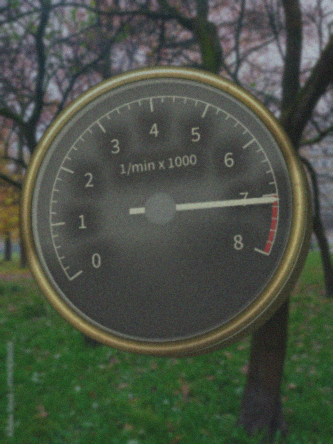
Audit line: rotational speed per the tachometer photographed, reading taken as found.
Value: 7100 rpm
